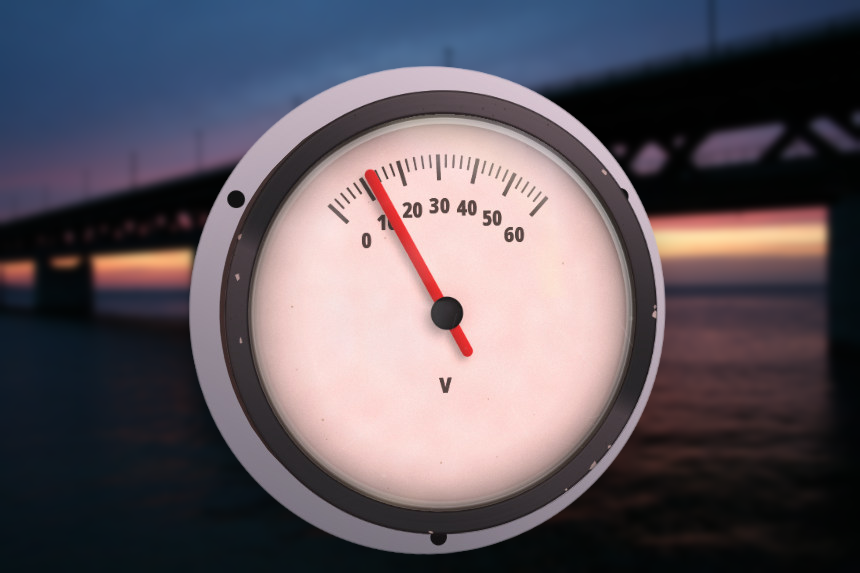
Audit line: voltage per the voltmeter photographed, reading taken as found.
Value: 12 V
